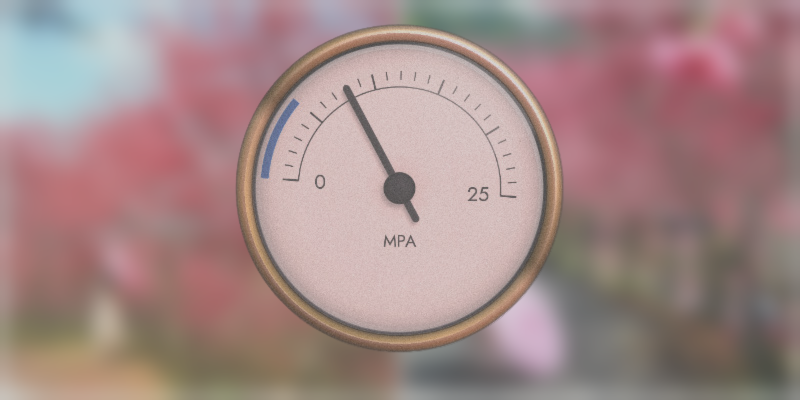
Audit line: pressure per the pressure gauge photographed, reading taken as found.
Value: 8 MPa
